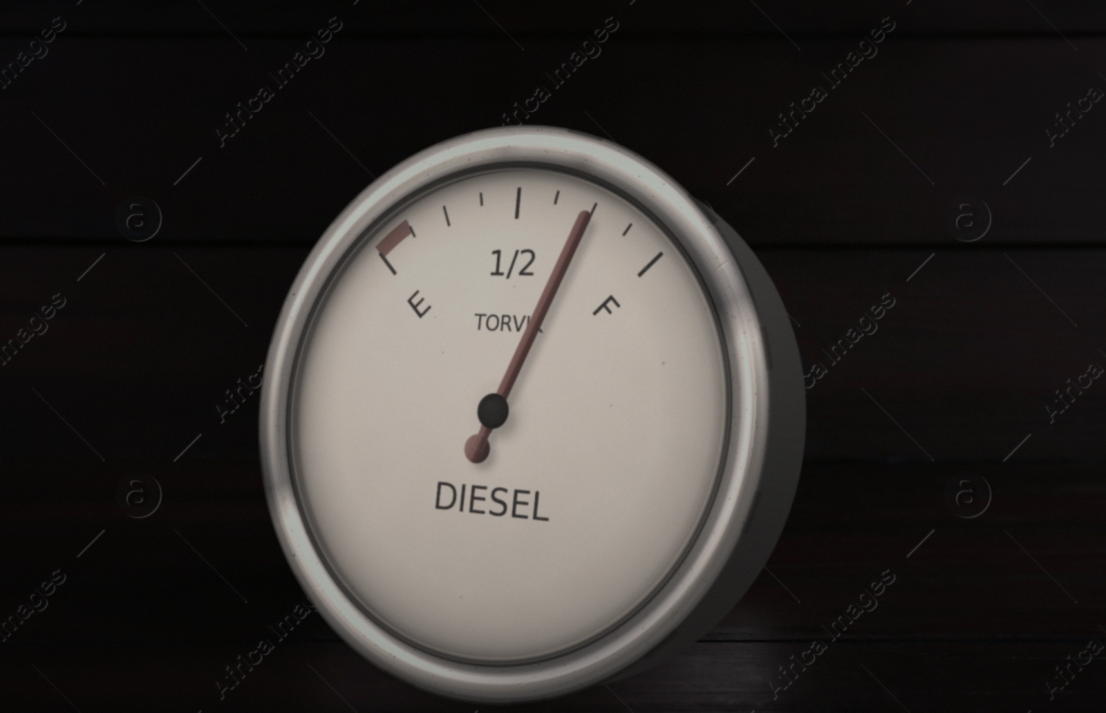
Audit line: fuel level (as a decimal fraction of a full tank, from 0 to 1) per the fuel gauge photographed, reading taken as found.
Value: 0.75
